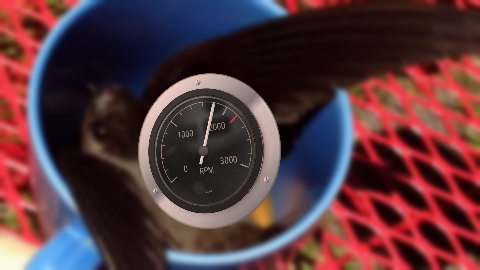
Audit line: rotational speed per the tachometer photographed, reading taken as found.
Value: 1800 rpm
